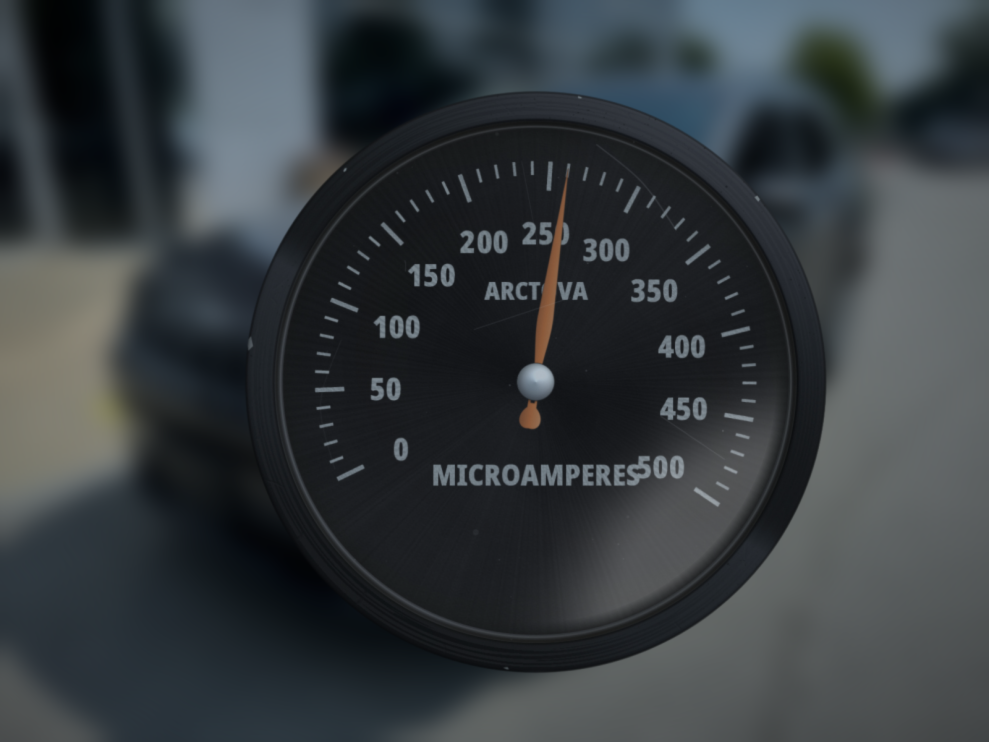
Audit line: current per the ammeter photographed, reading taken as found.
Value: 260 µA
